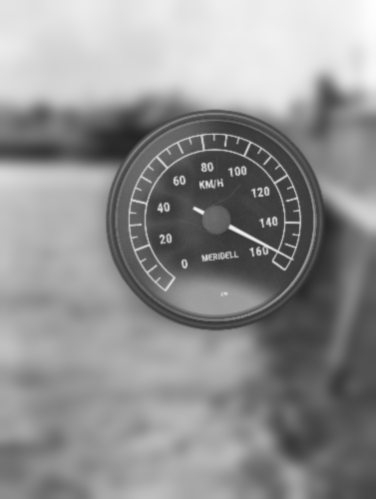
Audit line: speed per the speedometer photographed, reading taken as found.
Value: 155 km/h
